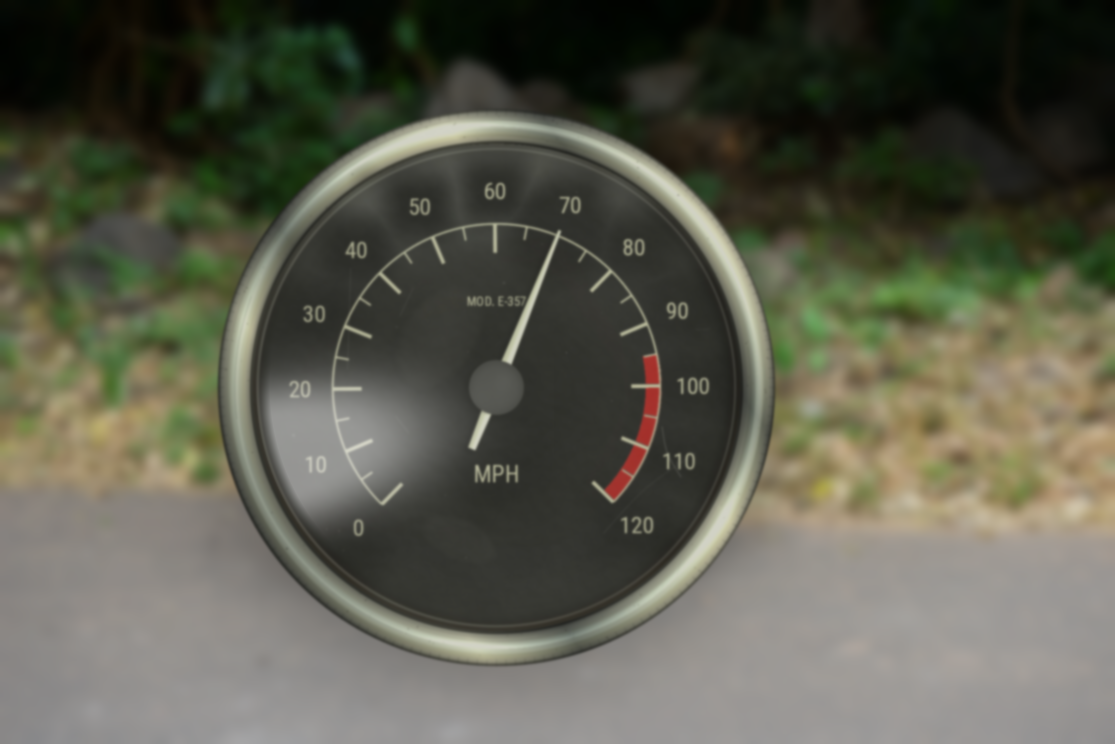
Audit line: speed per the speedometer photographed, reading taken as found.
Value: 70 mph
